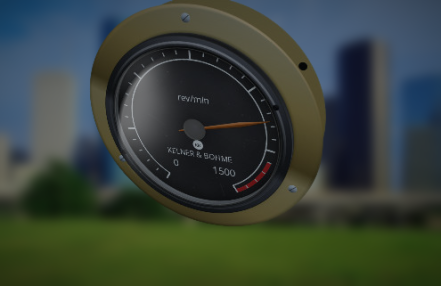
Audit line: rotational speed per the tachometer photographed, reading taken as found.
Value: 1125 rpm
